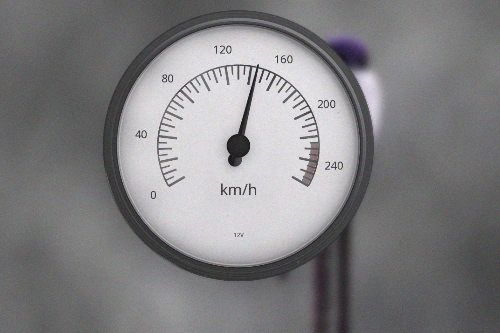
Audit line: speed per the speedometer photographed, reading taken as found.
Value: 145 km/h
